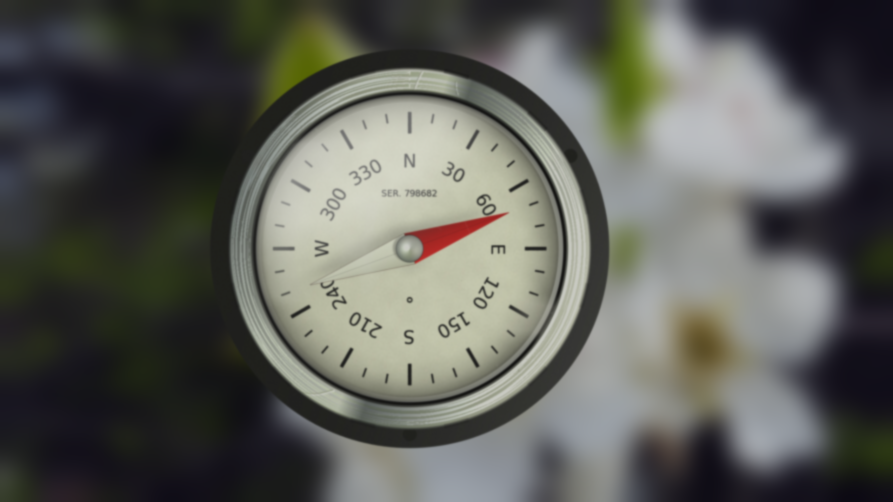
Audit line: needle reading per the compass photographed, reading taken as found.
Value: 70 °
